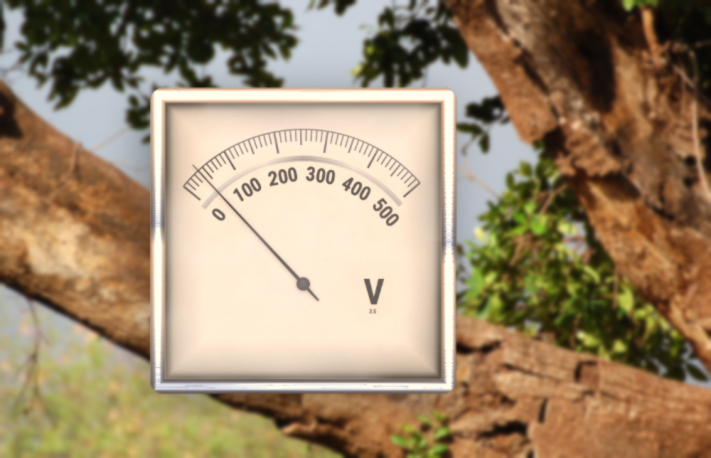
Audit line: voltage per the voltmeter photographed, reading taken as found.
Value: 40 V
